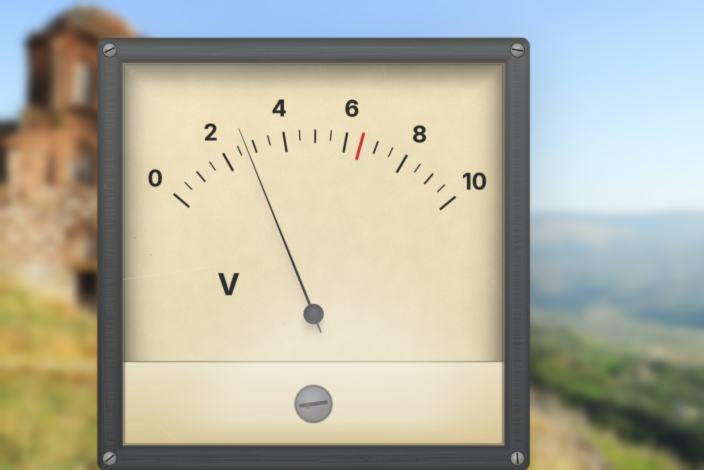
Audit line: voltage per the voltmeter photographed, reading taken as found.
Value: 2.75 V
